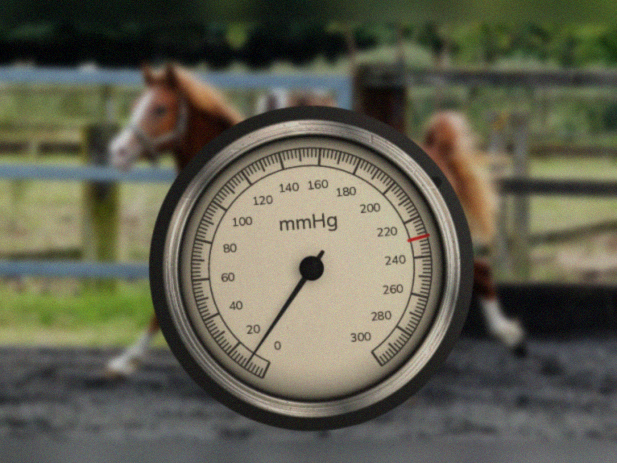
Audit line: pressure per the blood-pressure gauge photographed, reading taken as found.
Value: 10 mmHg
